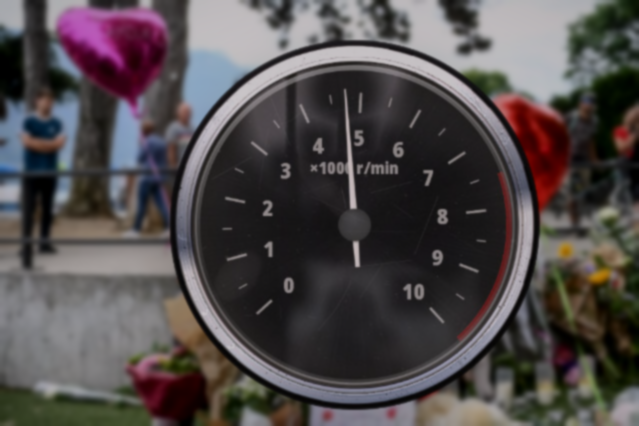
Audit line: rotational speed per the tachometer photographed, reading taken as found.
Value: 4750 rpm
